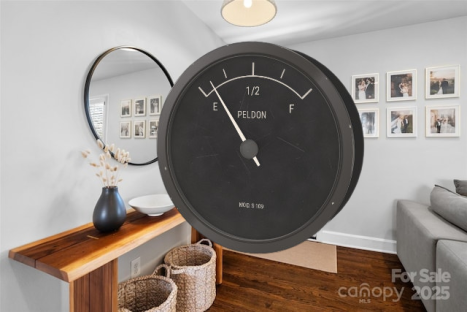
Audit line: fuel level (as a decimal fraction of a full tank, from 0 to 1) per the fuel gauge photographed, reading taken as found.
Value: 0.125
